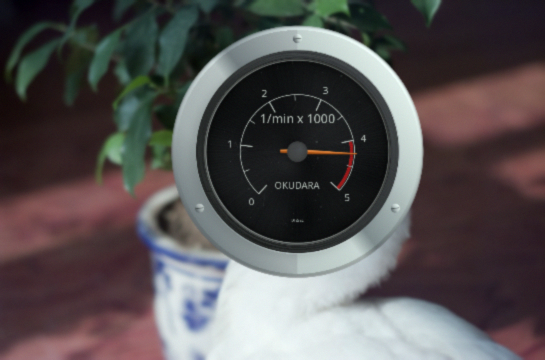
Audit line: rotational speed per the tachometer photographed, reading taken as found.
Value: 4250 rpm
